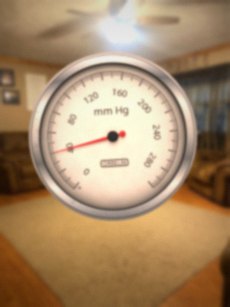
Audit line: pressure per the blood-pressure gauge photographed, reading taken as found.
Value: 40 mmHg
